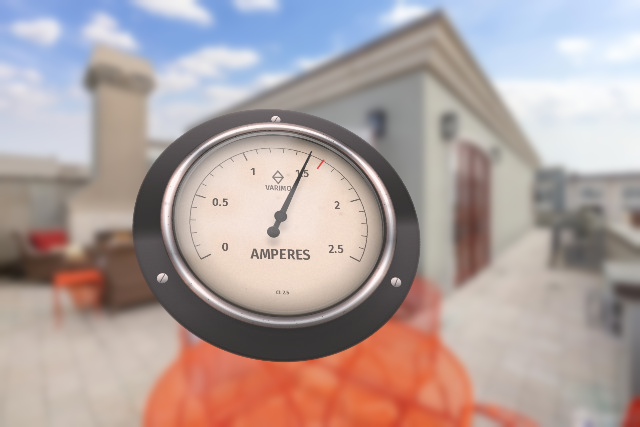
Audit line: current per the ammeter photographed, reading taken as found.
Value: 1.5 A
